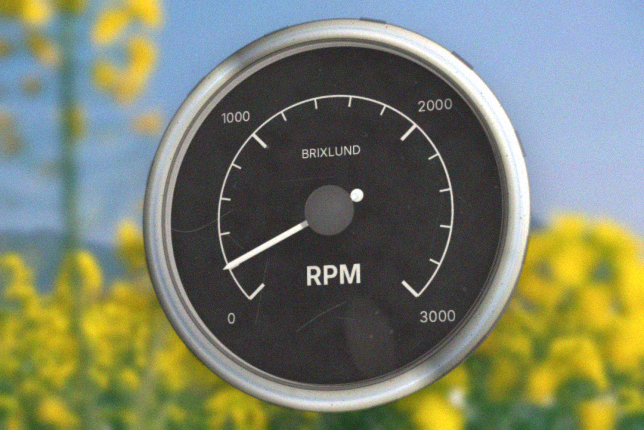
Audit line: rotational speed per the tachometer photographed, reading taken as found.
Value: 200 rpm
